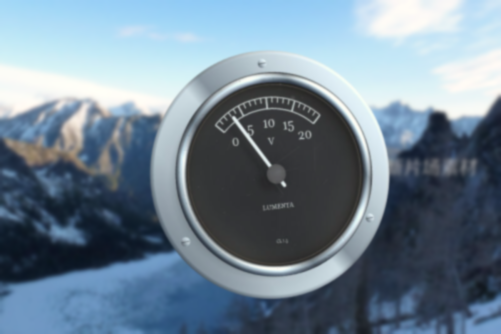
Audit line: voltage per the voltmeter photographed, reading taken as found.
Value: 3 V
